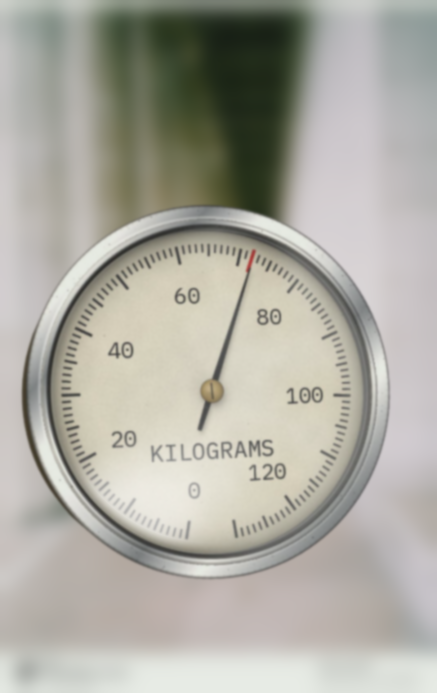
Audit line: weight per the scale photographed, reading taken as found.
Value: 72 kg
